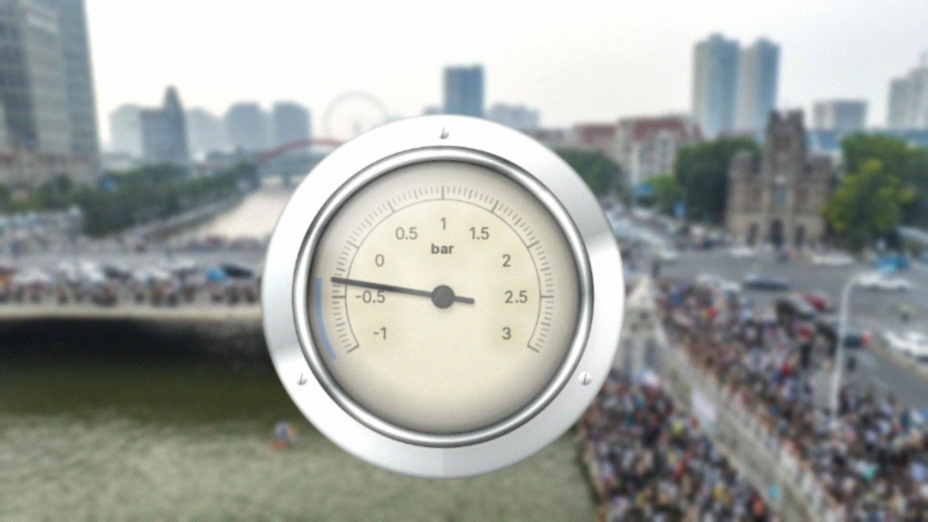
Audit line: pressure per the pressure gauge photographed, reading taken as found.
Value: -0.35 bar
